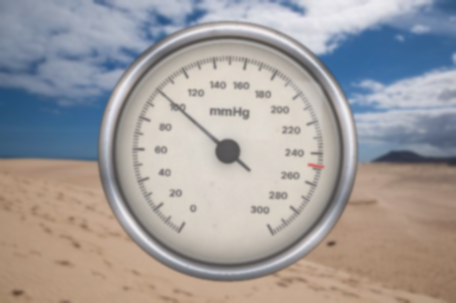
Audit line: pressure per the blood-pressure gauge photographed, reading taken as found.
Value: 100 mmHg
